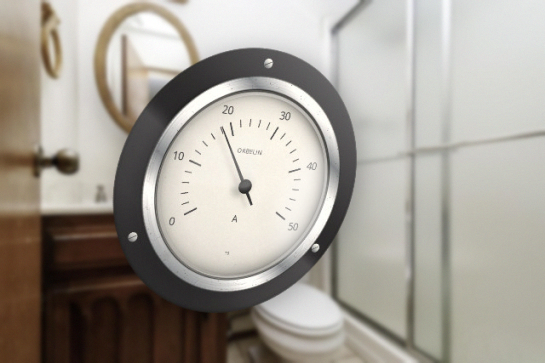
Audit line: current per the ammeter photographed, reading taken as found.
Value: 18 A
